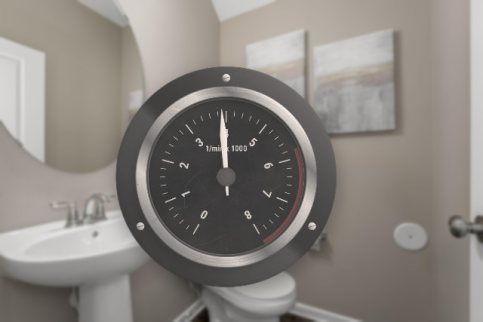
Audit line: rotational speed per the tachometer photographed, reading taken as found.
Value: 3900 rpm
